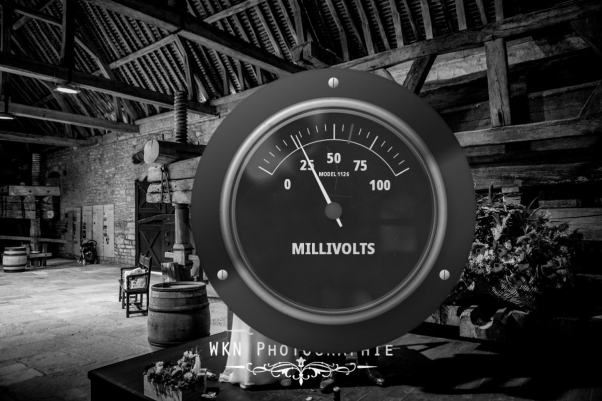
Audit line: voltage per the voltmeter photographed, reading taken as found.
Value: 27.5 mV
